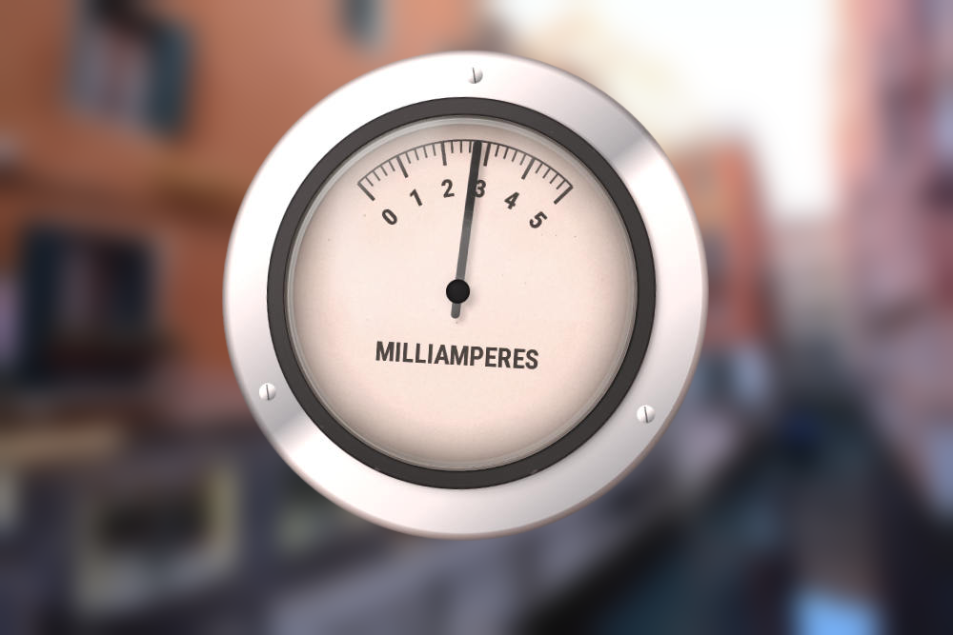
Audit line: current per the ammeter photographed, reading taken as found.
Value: 2.8 mA
